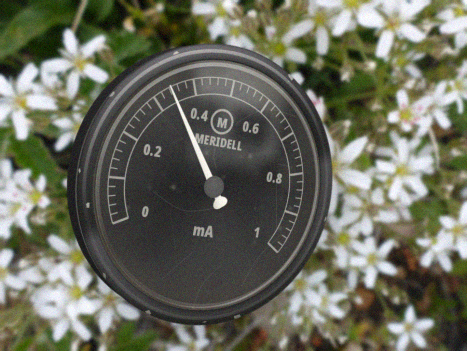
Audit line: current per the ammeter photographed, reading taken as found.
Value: 0.34 mA
